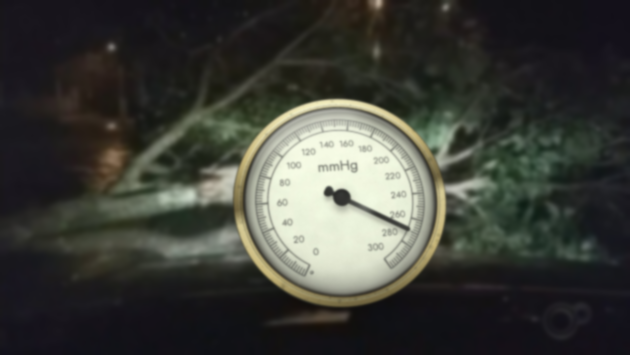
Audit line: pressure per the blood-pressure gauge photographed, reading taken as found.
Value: 270 mmHg
